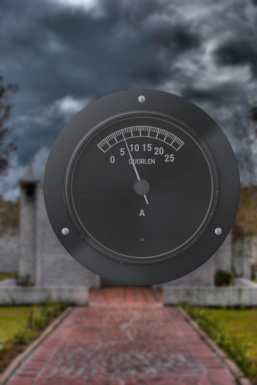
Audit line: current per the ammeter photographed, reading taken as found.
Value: 7.5 A
